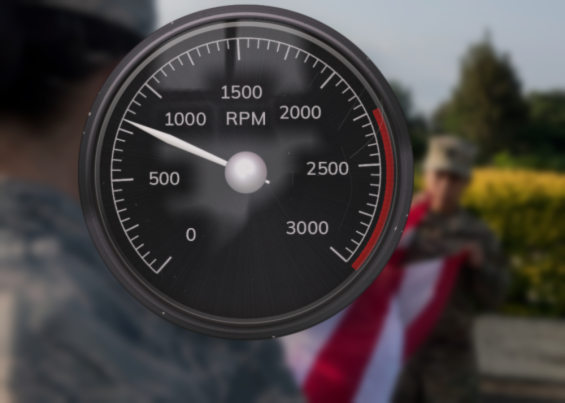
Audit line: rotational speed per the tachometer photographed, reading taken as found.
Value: 800 rpm
